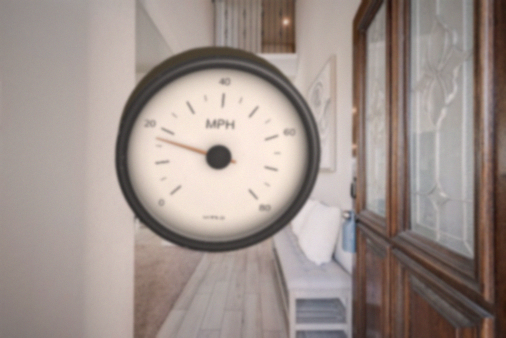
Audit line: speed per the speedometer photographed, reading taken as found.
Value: 17.5 mph
